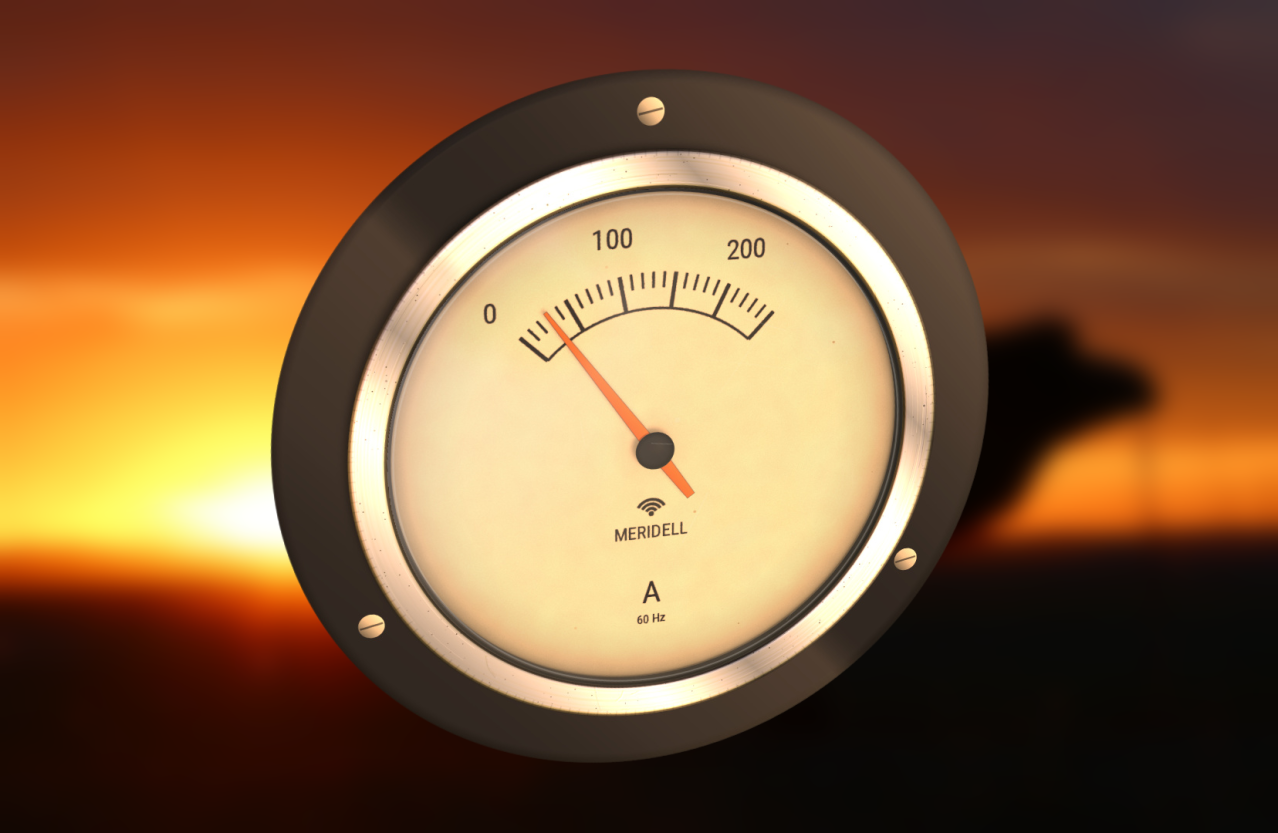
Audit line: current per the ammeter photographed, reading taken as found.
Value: 30 A
